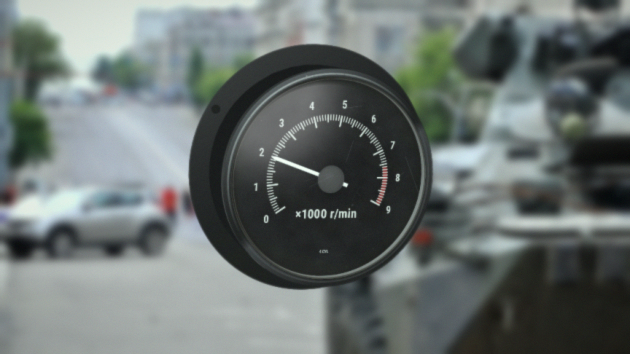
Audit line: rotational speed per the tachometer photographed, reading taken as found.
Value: 2000 rpm
